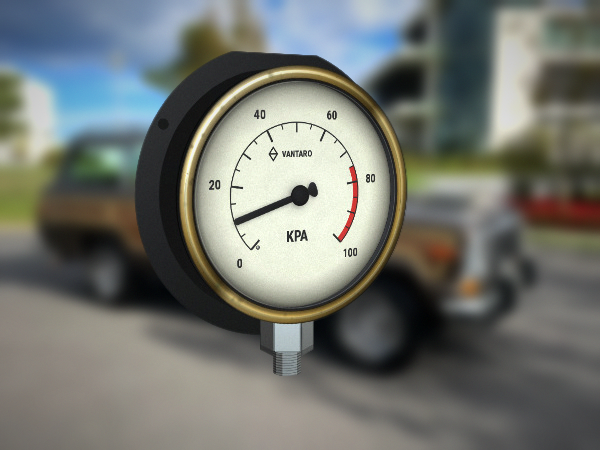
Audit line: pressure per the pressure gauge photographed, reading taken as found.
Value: 10 kPa
